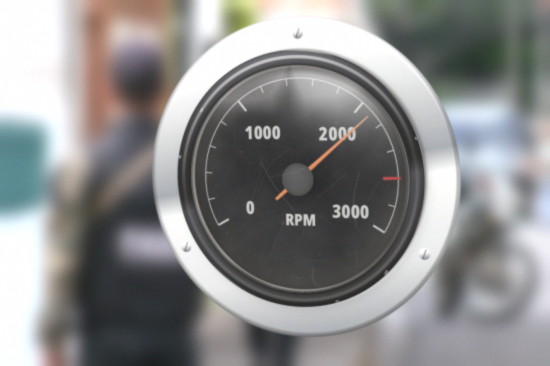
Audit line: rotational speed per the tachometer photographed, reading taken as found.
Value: 2100 rpm
